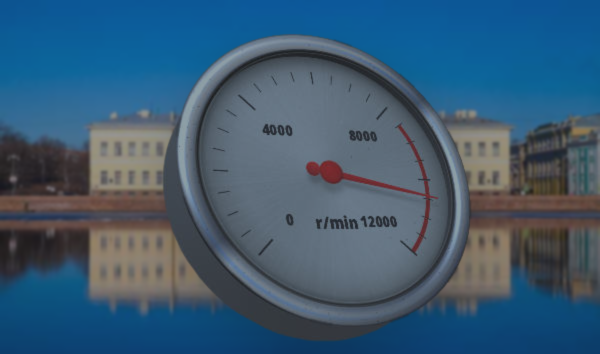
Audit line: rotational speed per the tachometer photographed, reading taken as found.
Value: 10500 rpm
